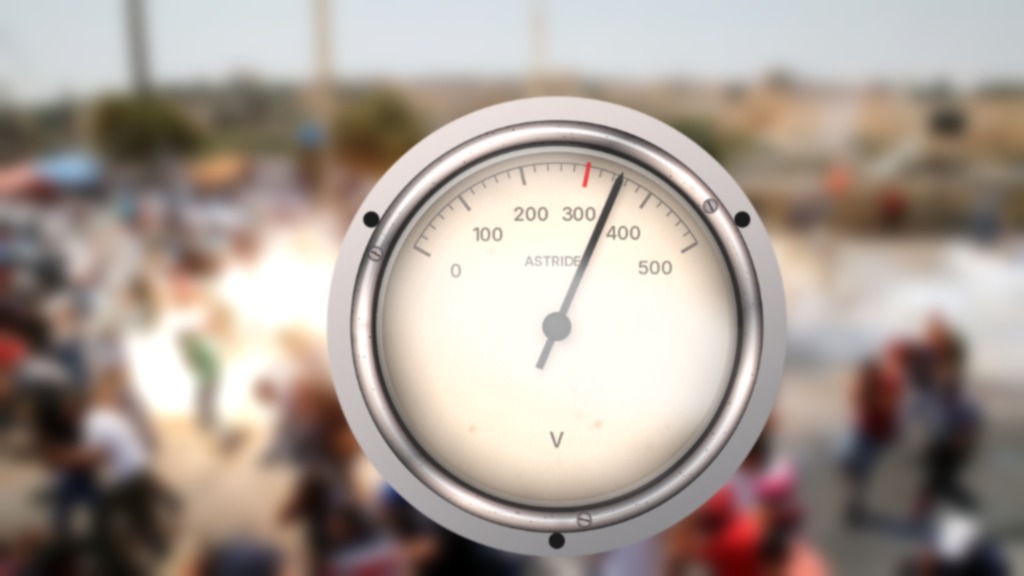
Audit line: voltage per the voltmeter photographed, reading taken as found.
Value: 350 V
